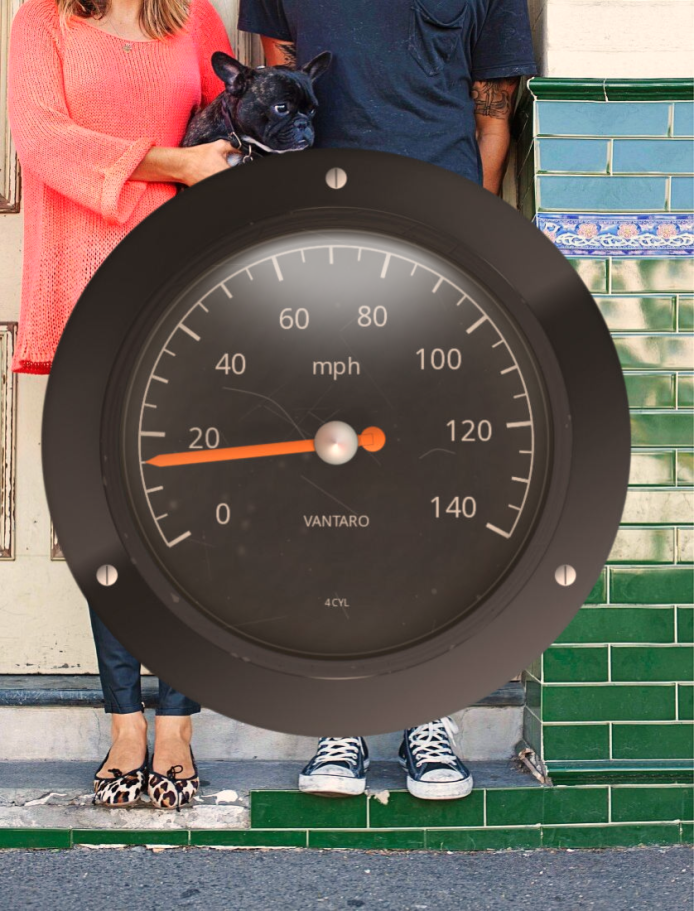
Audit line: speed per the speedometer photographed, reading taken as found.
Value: 15 mph
